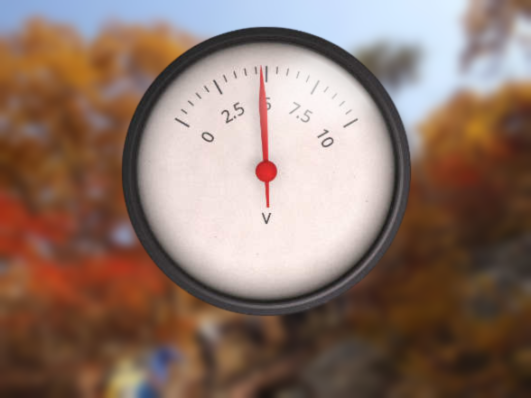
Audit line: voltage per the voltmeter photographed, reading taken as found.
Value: 4.75 V
